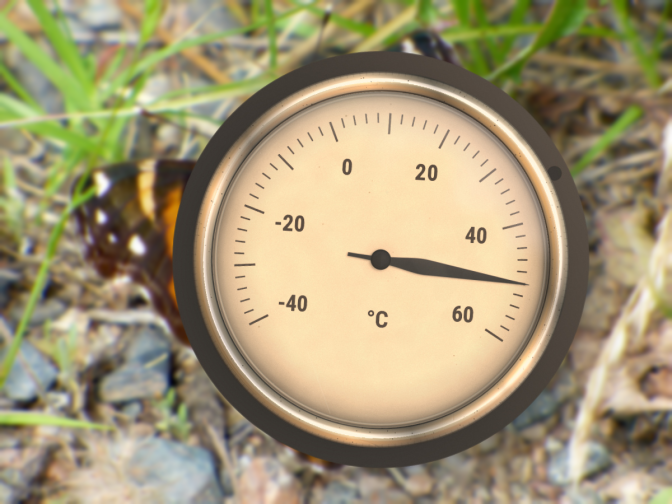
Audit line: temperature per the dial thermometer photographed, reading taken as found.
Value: 50 °C
